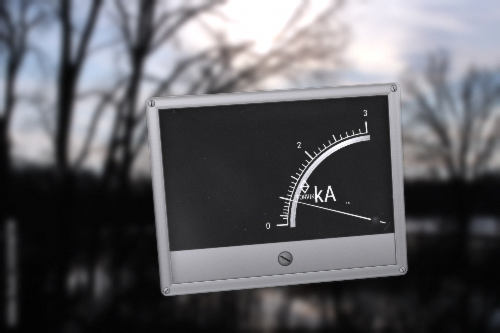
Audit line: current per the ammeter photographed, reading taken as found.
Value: 1 kA
